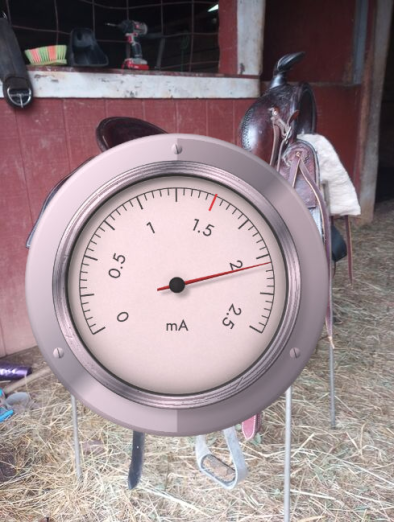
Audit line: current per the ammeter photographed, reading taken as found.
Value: 2.05 mA
